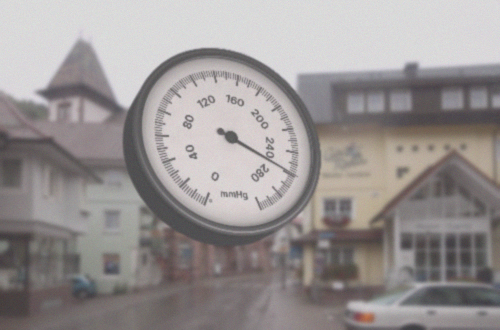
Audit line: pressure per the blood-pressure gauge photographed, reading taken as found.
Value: 260 mmHg
